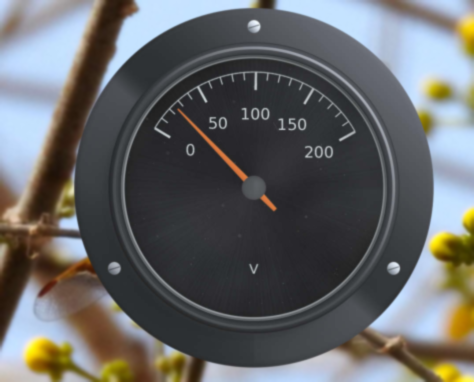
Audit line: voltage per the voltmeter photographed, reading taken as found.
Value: 25 V
